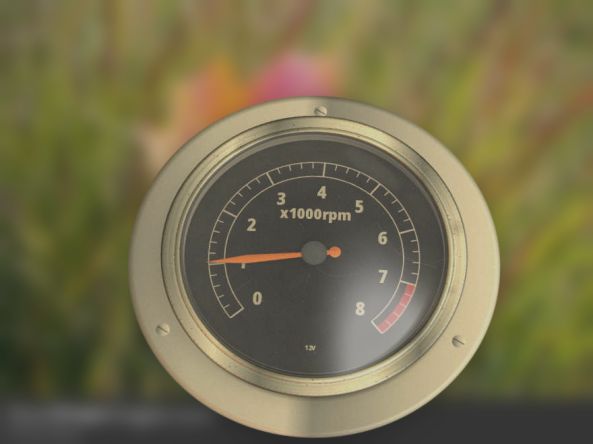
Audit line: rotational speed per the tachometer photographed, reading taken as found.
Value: 1000 rpm
